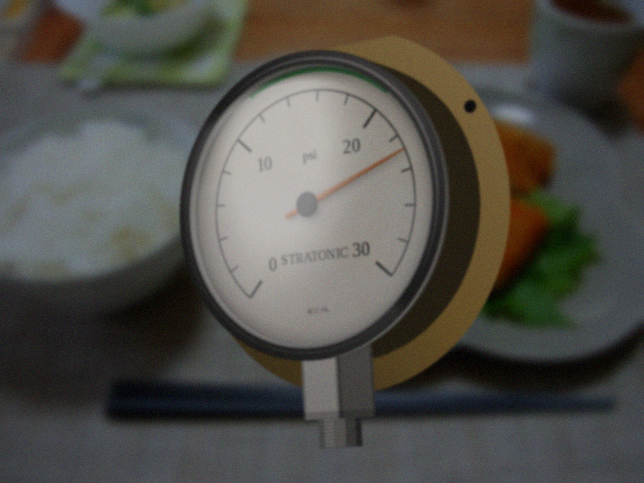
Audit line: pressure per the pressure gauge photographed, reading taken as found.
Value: 23 psi
